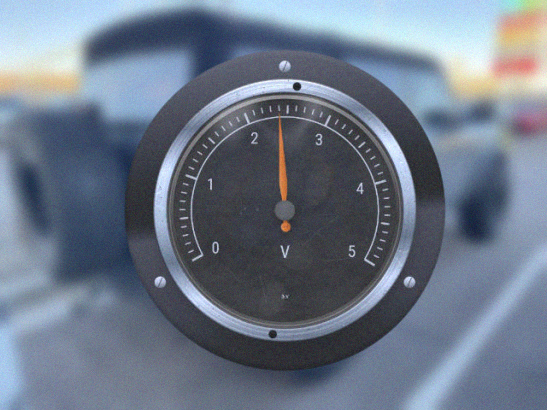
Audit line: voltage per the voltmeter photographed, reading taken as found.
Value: 2.4 V
